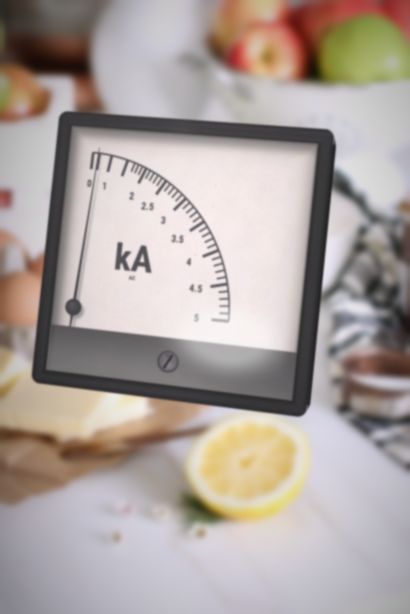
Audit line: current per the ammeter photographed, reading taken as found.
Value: 0.5 kA
